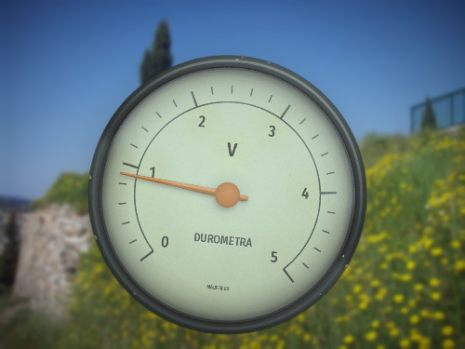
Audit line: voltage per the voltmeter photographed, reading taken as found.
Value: 0.9 V
